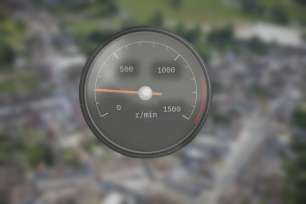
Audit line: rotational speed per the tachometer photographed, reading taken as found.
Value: 200 rpm
